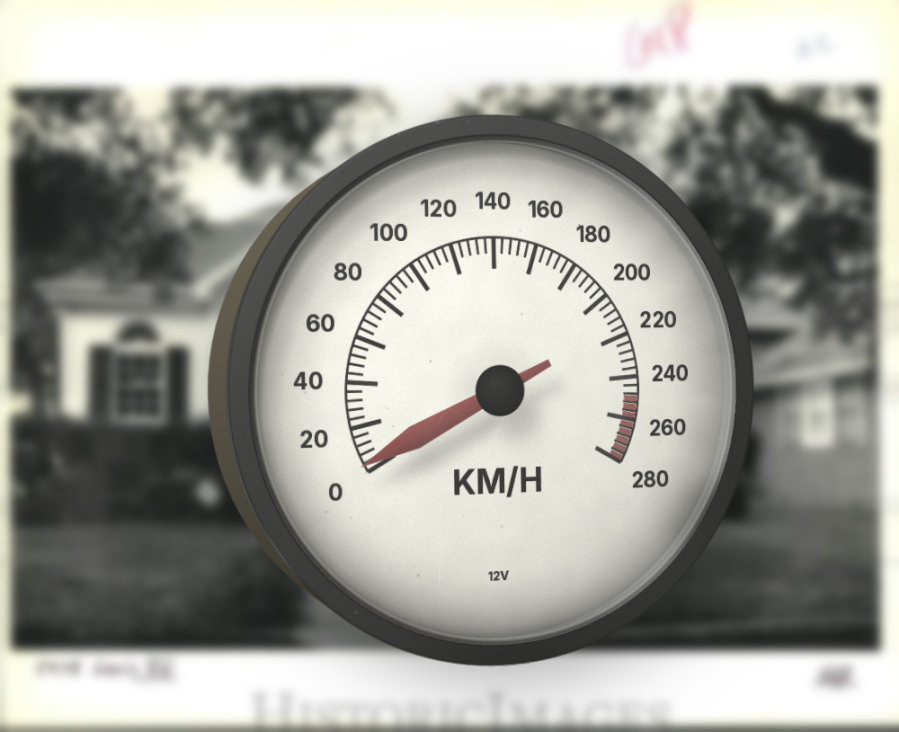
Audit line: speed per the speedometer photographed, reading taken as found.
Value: 4 km/h
